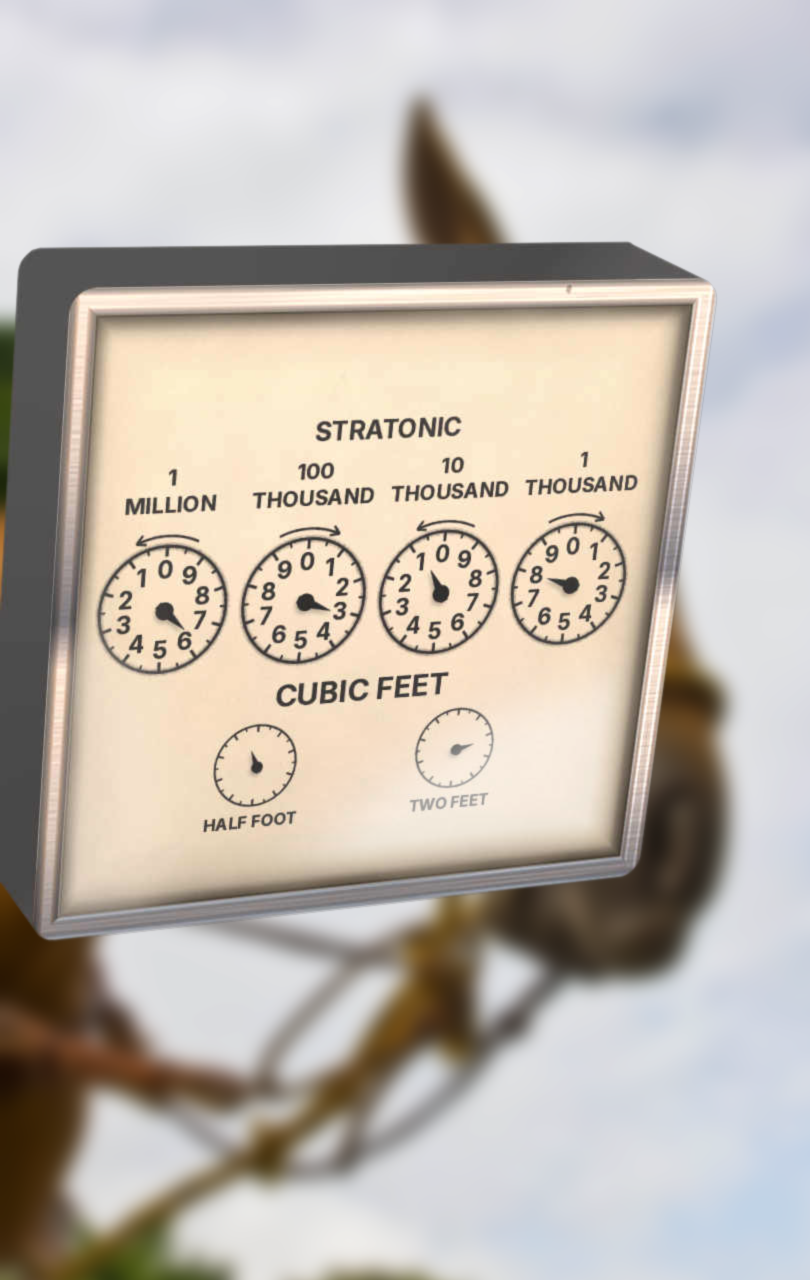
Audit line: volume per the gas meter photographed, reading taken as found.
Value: 630800 ft³
